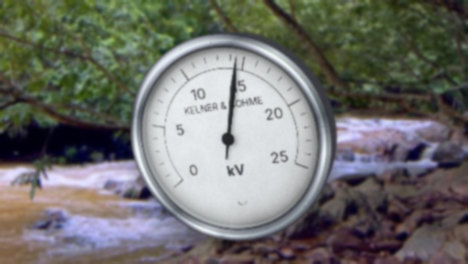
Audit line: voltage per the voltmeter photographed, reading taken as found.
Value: 14.5 kV
